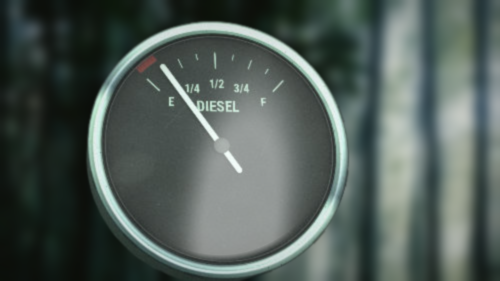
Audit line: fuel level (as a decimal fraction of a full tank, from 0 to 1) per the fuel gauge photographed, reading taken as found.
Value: 0.125
